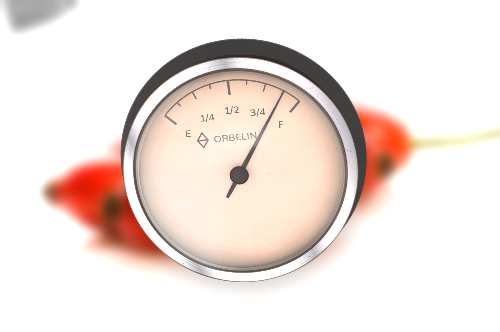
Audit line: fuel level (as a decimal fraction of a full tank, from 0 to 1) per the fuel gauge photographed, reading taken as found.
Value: 0.875
